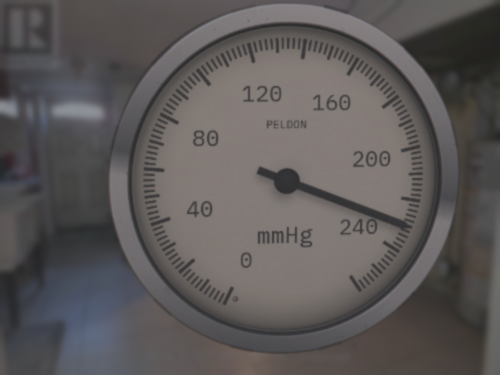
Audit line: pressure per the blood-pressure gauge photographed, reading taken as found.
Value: 230 mmHg
